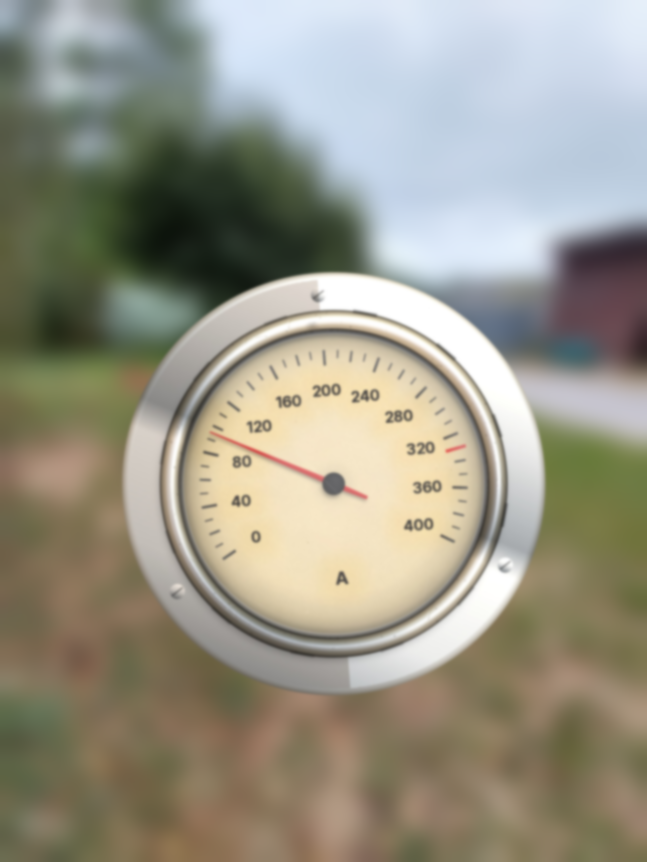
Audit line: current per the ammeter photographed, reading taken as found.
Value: 95 A
